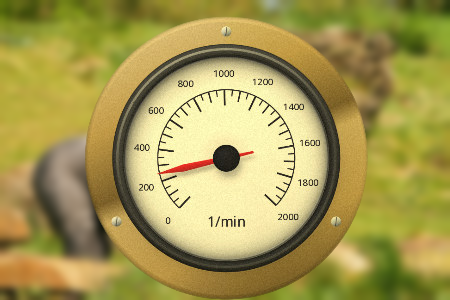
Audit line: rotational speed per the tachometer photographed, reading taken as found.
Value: 250 rpm
